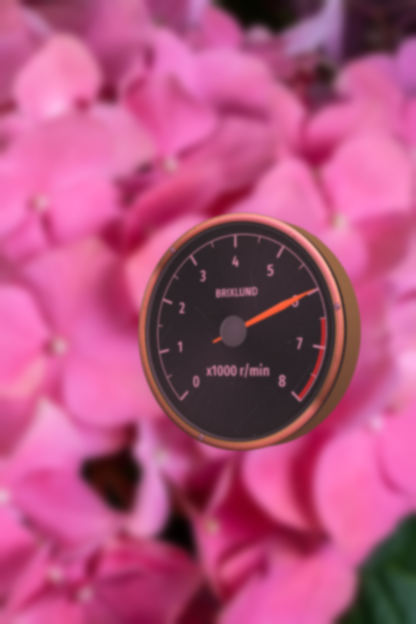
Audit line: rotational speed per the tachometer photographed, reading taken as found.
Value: 6000 rpm
